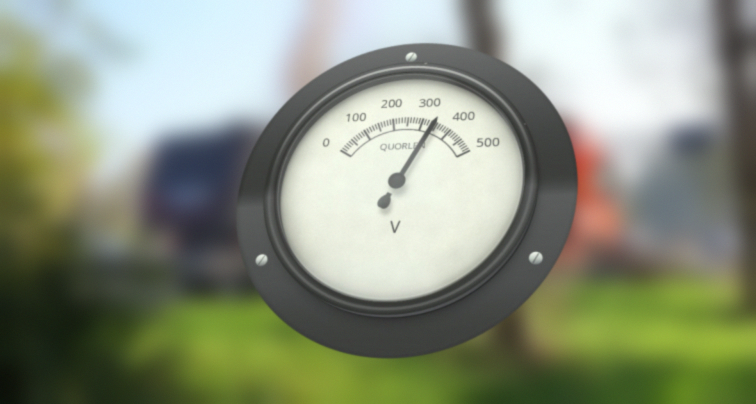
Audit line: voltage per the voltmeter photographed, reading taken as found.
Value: 350 V
